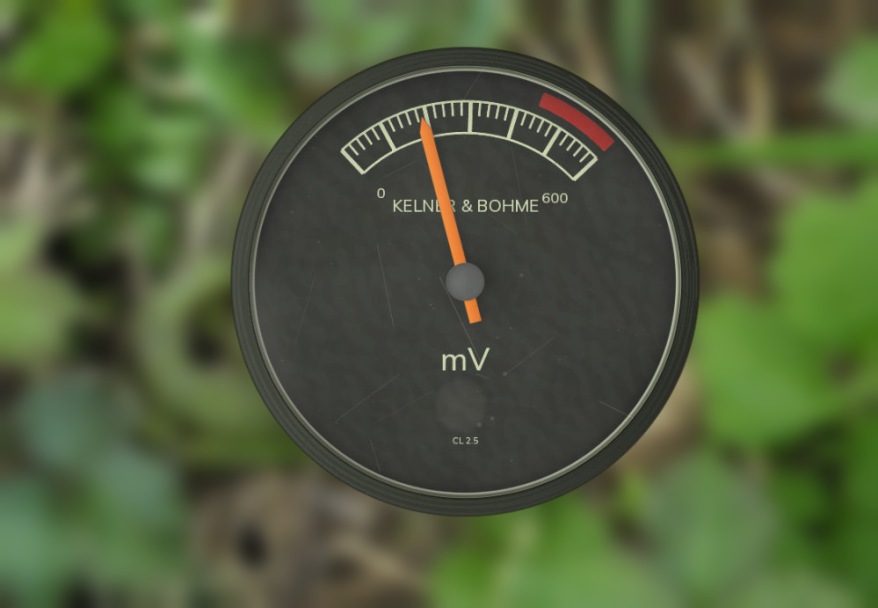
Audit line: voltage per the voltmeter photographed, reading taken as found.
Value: 190 mV
